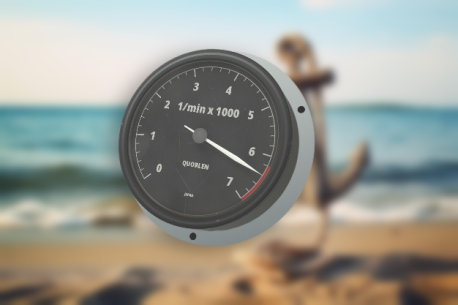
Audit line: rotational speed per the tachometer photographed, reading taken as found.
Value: 6400 rpm
